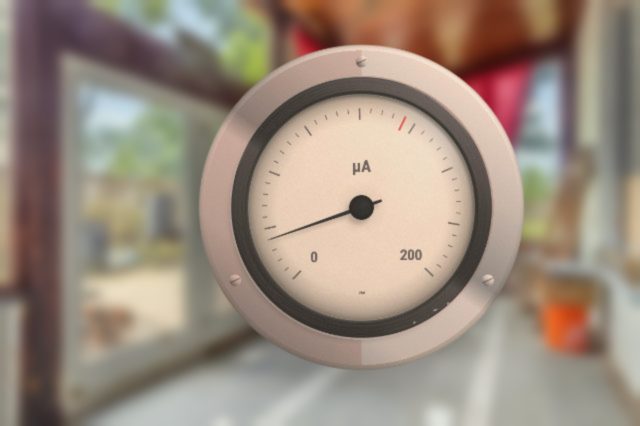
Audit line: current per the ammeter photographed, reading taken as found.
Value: 20 µA
